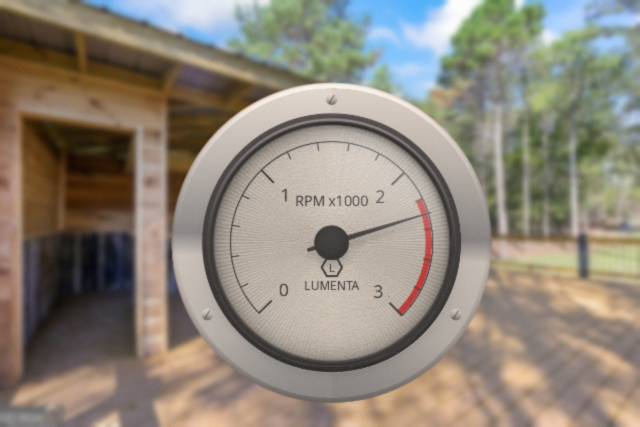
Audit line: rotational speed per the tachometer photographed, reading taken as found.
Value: 2300 rpm
